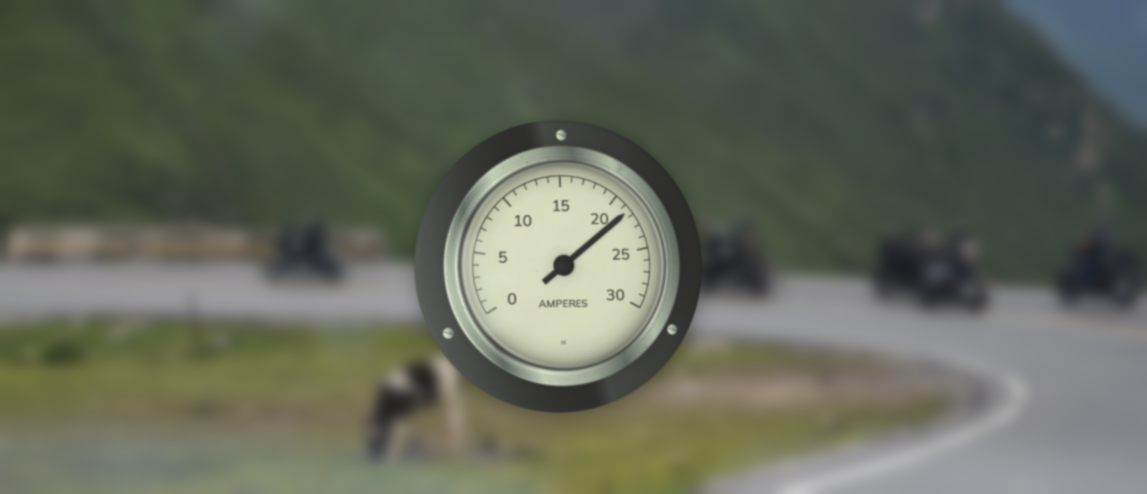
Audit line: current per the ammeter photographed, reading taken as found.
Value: 21.5 A
